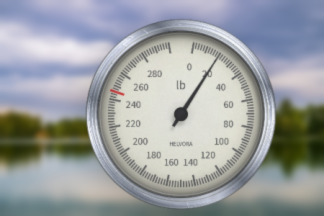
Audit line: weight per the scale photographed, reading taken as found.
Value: 20 lb
